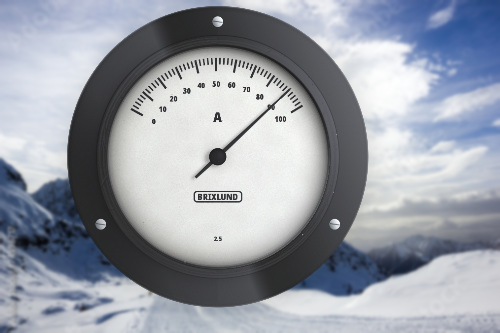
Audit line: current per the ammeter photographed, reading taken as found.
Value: 90 A
